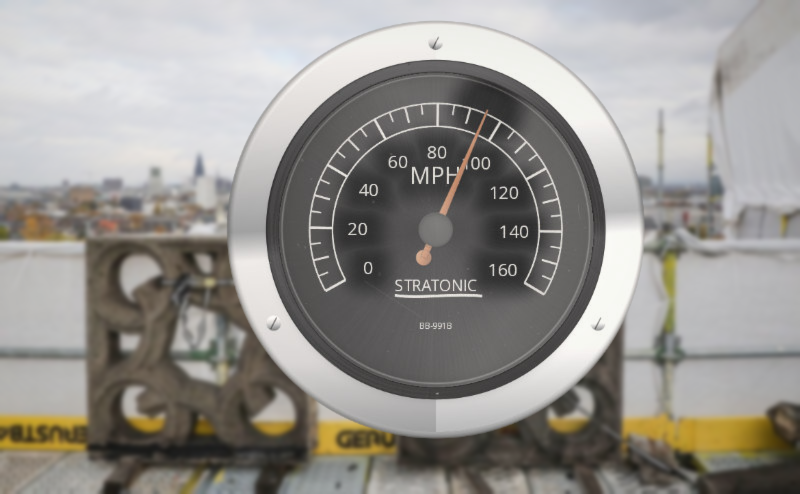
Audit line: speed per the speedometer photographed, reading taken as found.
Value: 95 mph
